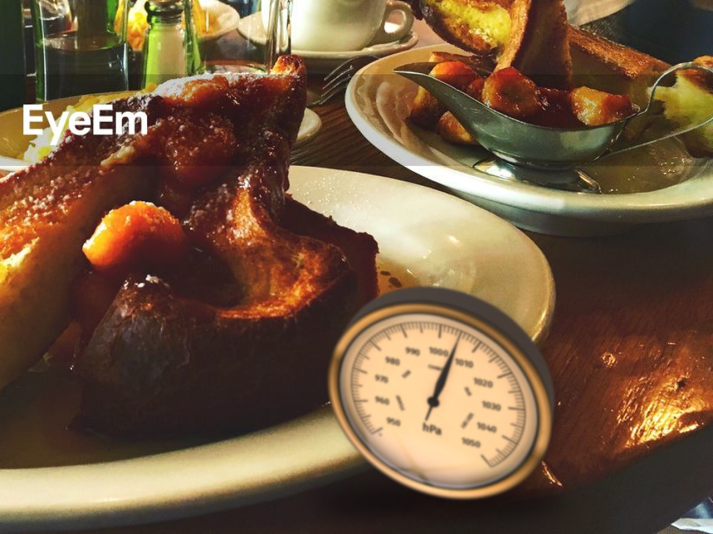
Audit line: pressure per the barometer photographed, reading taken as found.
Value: 1005 hPa
